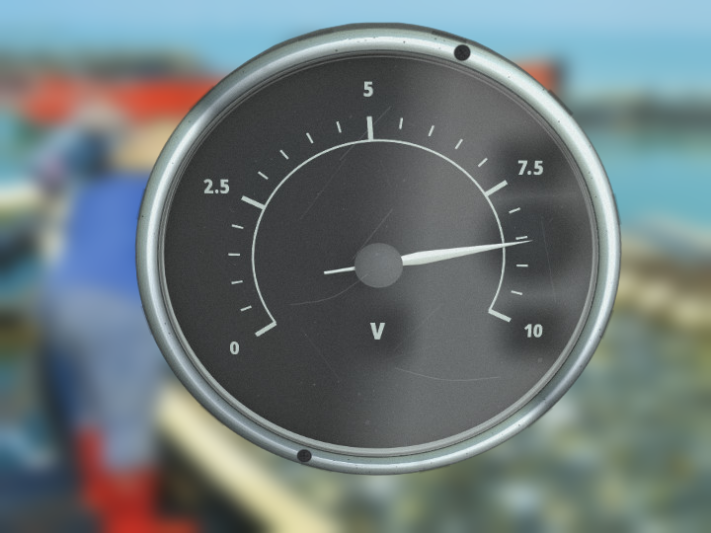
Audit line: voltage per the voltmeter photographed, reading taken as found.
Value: 8.5 V
